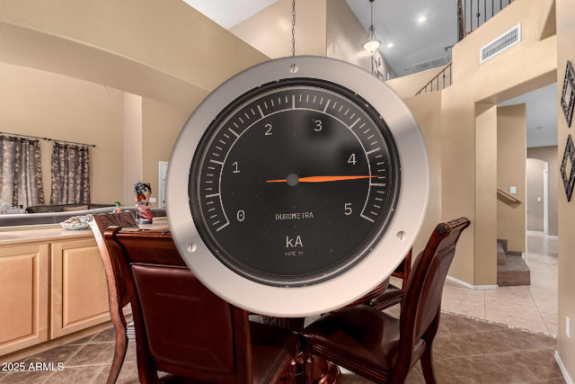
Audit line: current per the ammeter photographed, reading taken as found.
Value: 4.4 kA
